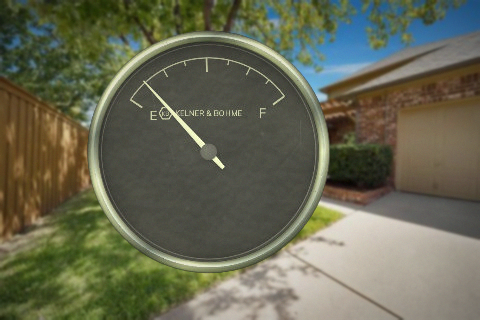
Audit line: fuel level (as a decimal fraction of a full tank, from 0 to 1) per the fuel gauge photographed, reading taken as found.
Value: 0.125
